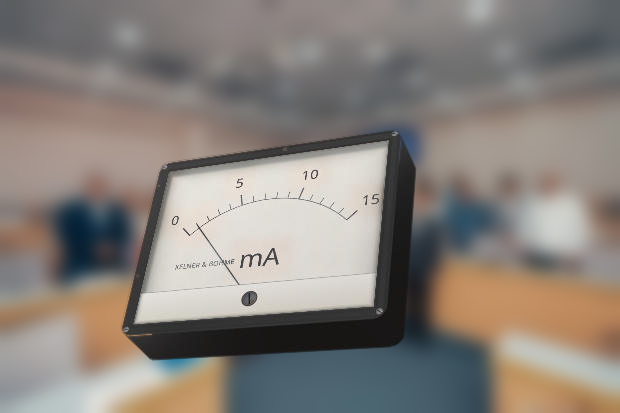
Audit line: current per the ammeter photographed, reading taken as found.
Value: 1 mA
